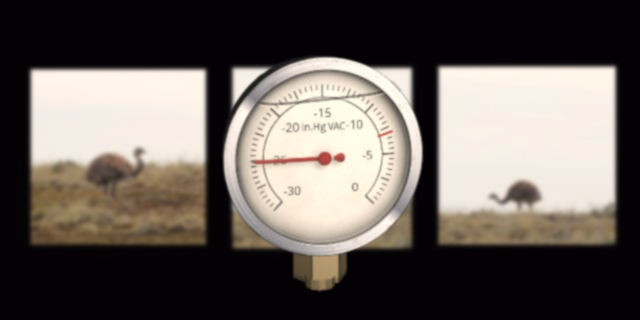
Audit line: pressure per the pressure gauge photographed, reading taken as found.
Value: -25 inHg
